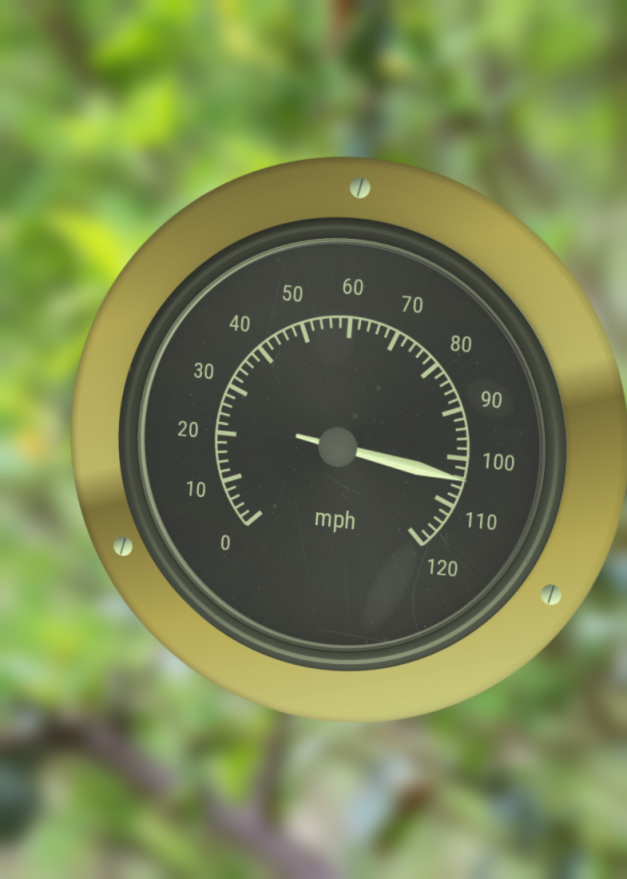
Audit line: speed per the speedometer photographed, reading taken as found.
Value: 104 mph
